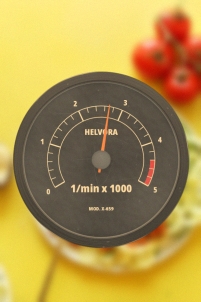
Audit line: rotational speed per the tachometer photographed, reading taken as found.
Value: 2700 rpm
